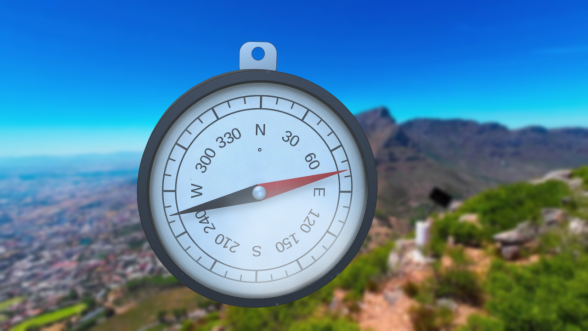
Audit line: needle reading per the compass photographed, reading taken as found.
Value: 75 °
